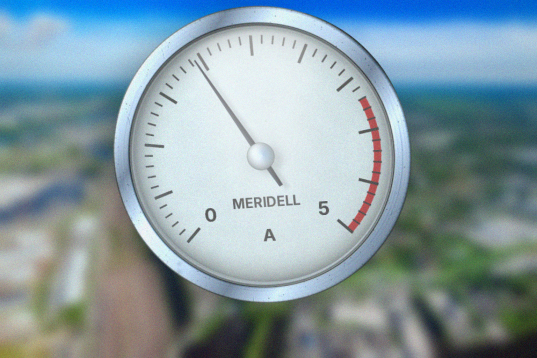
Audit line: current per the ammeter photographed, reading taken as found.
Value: 1.95 A
